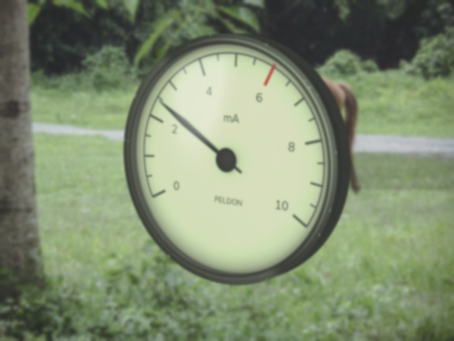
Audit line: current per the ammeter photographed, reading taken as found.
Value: 2.5 mA
